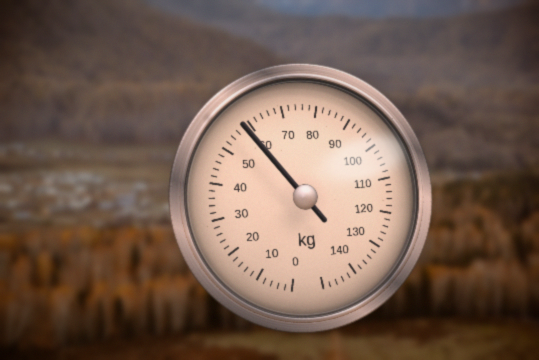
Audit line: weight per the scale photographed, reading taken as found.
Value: 58 kg
